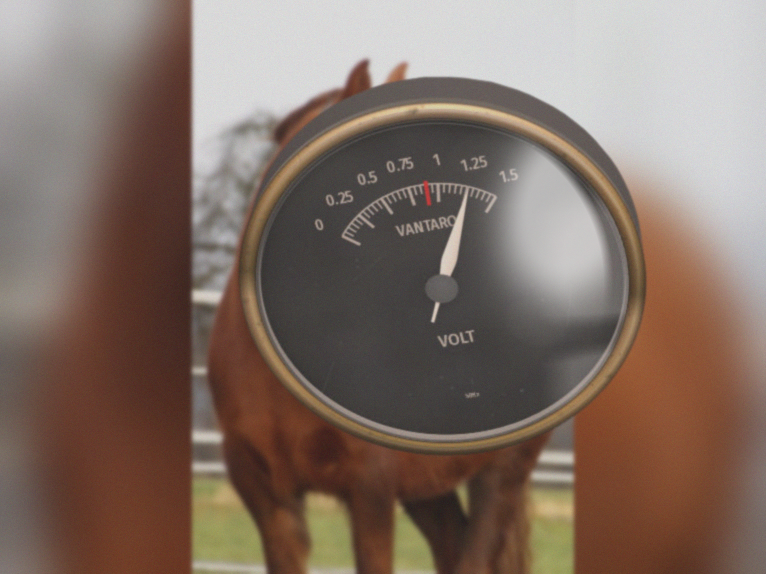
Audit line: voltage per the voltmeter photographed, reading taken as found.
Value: 1.25 V
